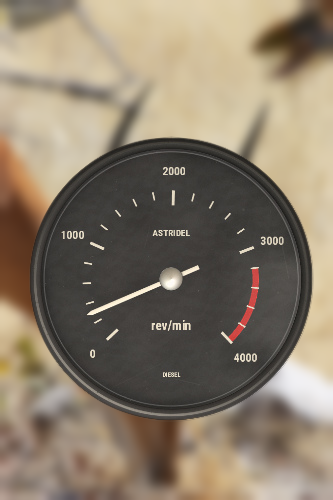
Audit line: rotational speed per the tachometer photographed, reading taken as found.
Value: 300 rpm
